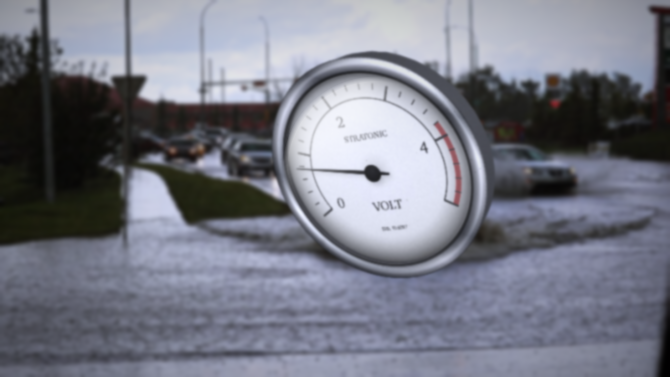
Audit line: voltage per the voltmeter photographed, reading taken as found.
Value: 0.8 V
